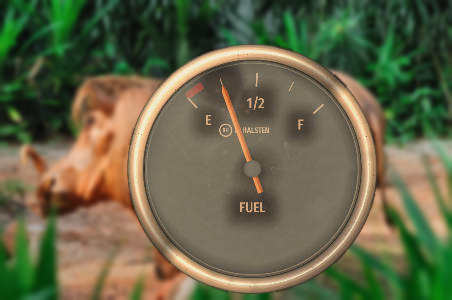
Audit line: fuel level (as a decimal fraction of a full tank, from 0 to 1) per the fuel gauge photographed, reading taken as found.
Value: 0.25
